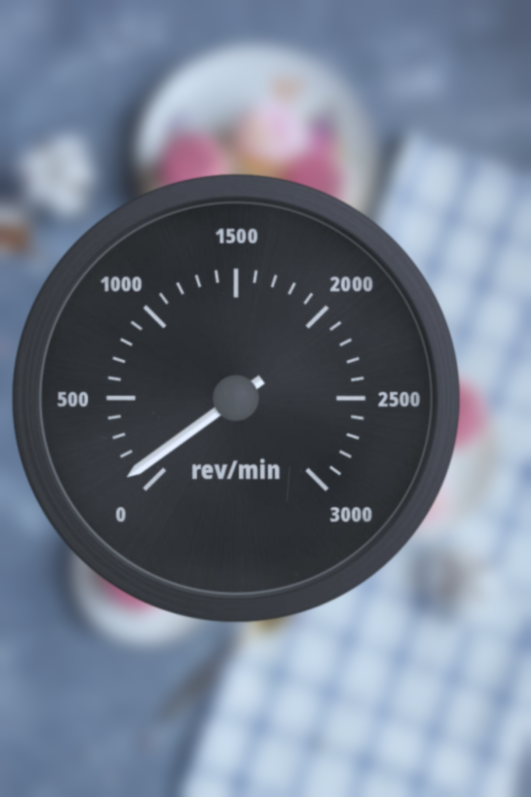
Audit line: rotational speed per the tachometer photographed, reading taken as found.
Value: 100 rpm
